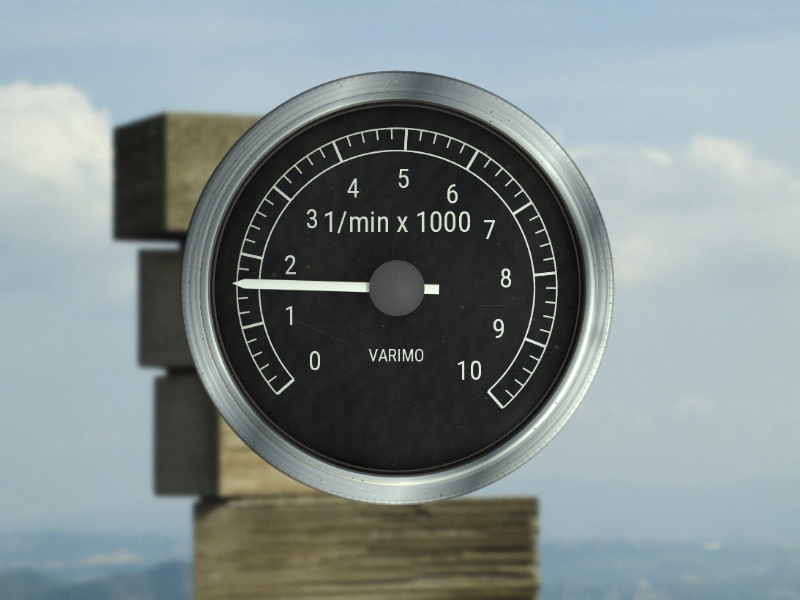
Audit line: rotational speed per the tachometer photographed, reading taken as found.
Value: 1600 rpm
